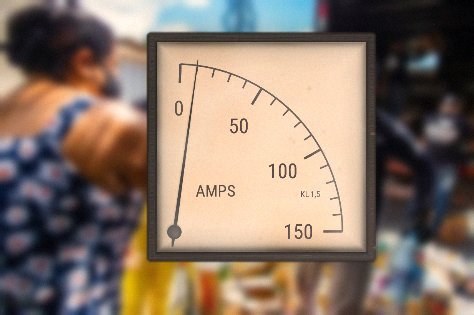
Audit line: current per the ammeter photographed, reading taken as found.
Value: 10 A
